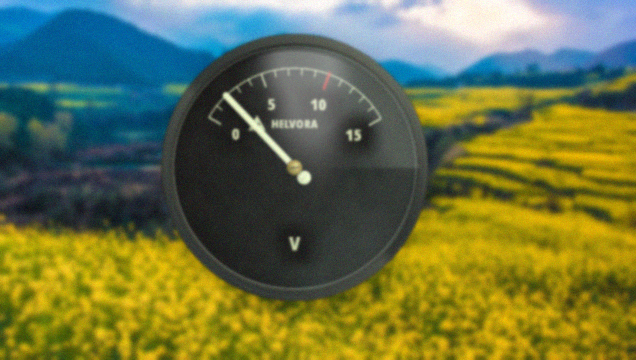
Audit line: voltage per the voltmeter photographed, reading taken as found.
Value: 2 V
